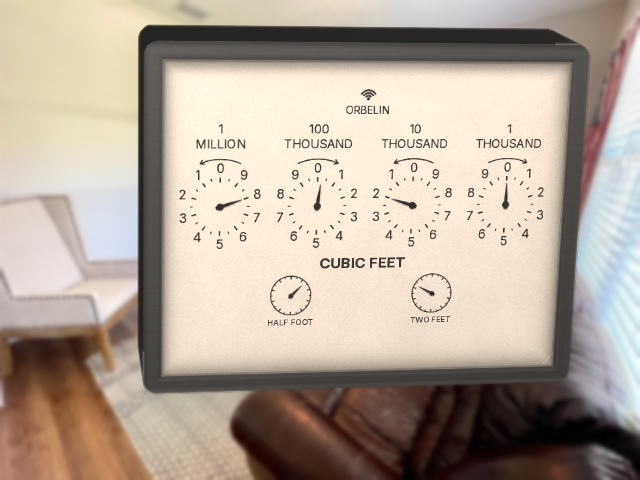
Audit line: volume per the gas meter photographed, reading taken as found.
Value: 802000 ft³
